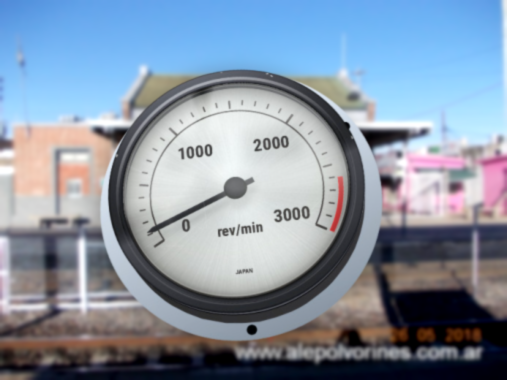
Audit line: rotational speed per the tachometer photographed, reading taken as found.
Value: 100 rpm
